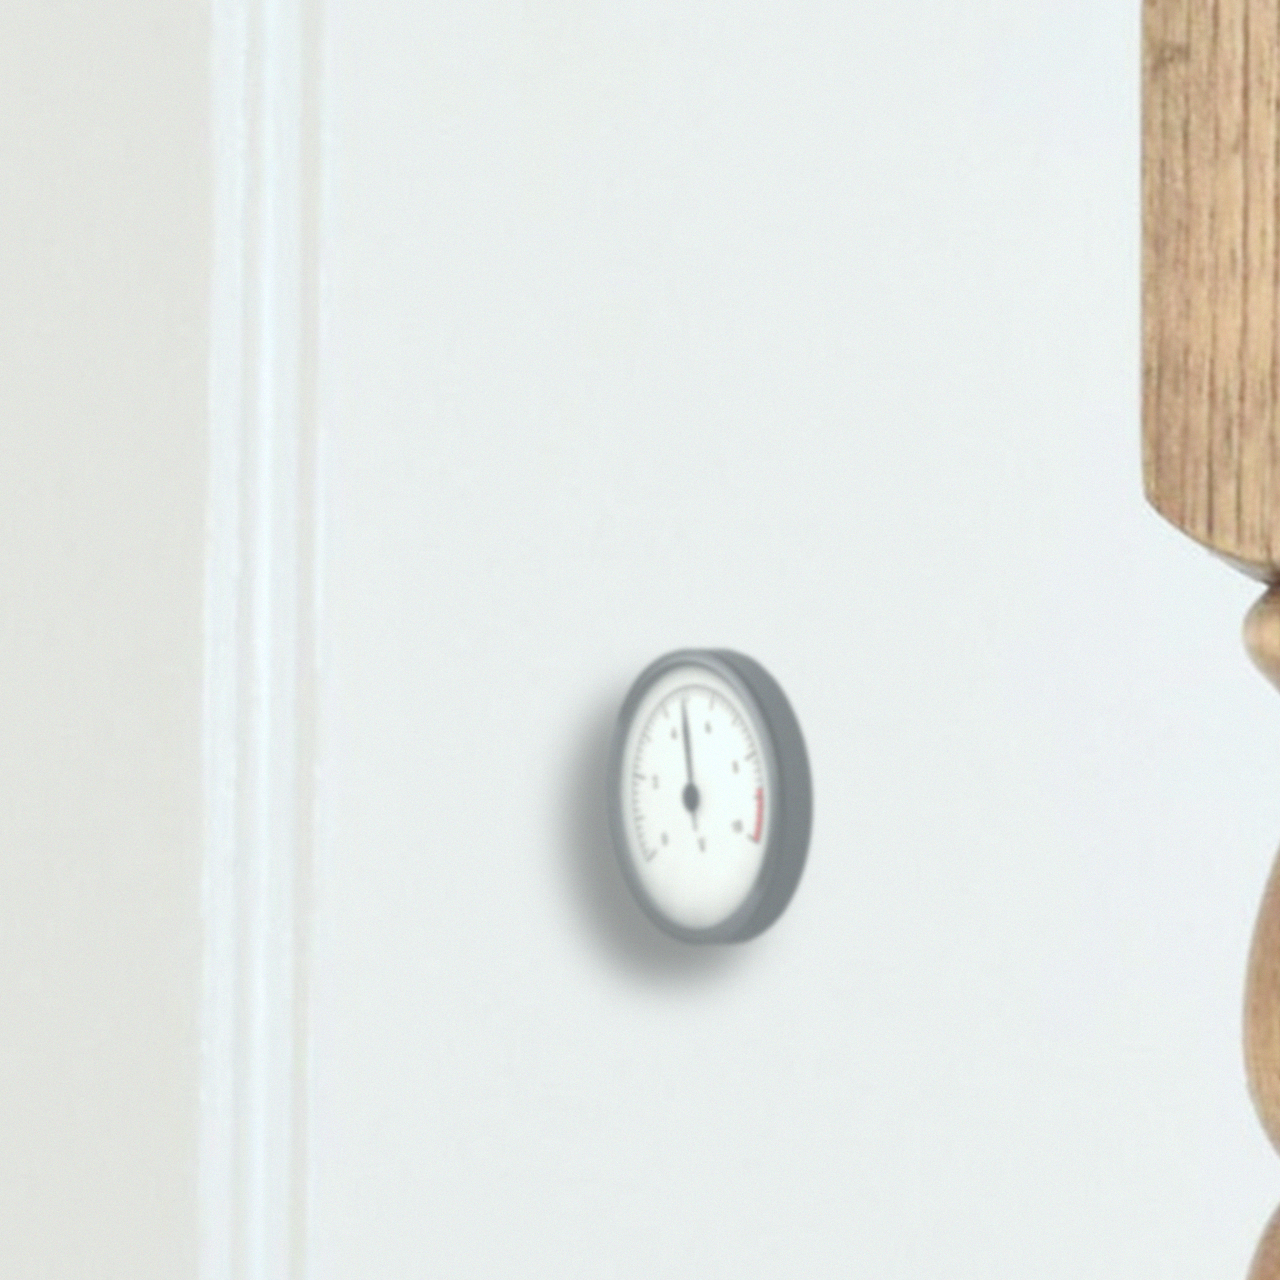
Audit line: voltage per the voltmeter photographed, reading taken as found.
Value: 5 V
